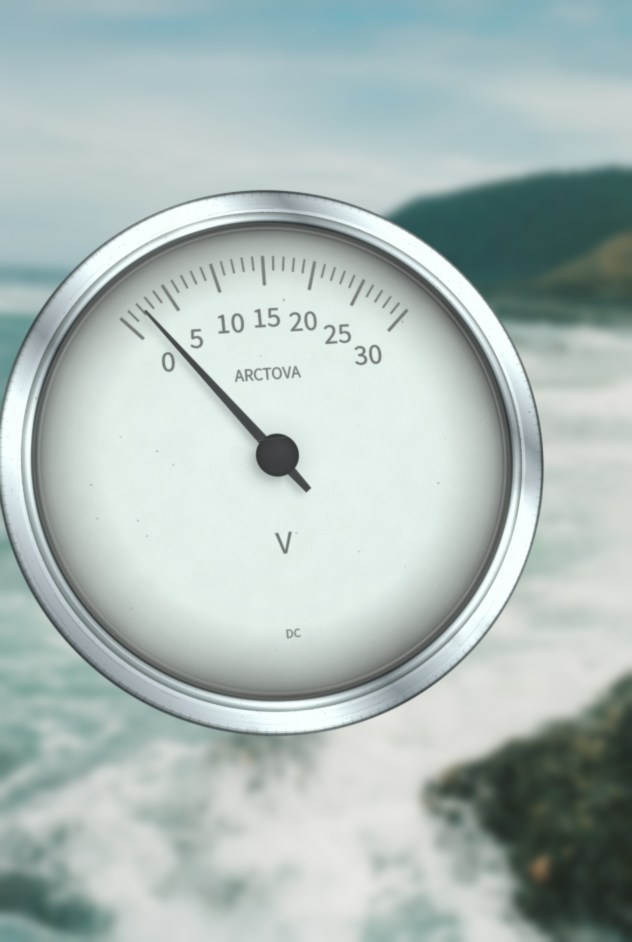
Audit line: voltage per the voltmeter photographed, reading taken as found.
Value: 2 V
